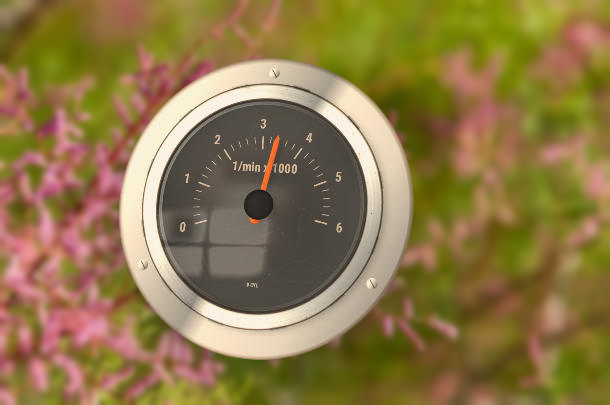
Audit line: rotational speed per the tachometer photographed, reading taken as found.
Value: 3400 rpm
